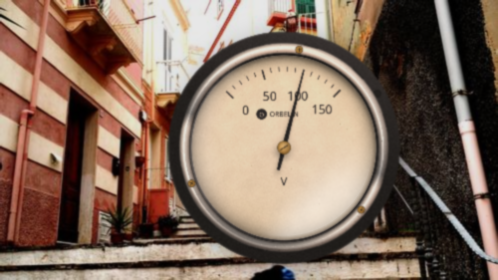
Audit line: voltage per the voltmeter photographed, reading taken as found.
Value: 100 V
